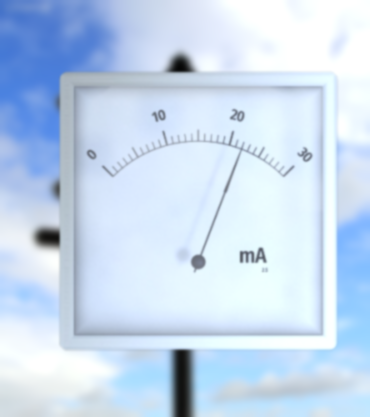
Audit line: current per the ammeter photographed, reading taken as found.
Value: 22 mA
